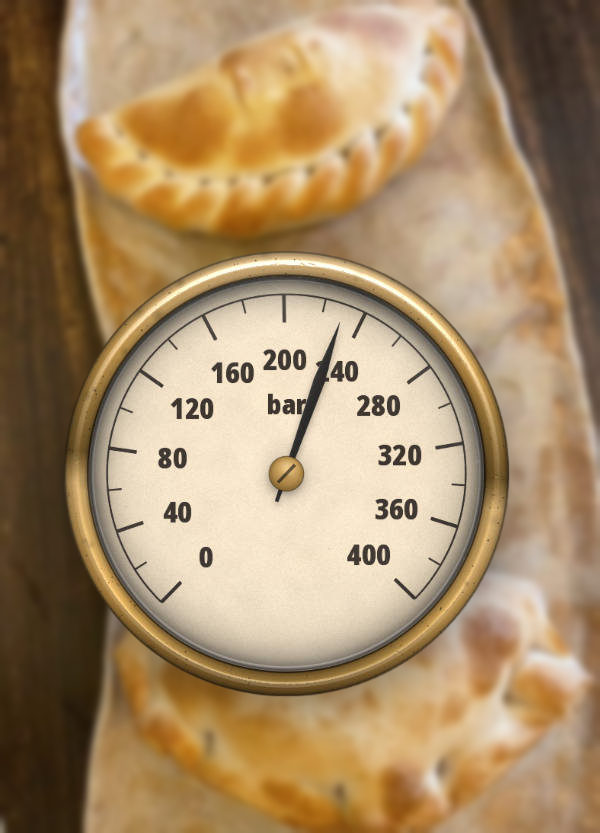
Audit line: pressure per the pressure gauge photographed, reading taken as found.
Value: 230 bar
